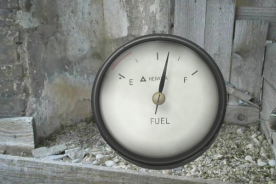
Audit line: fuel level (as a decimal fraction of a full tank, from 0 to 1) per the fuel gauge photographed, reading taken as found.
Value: 0.625
